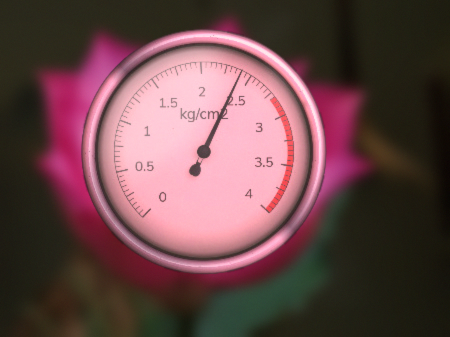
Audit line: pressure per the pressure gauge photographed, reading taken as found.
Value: 2.4 kg/cm²
